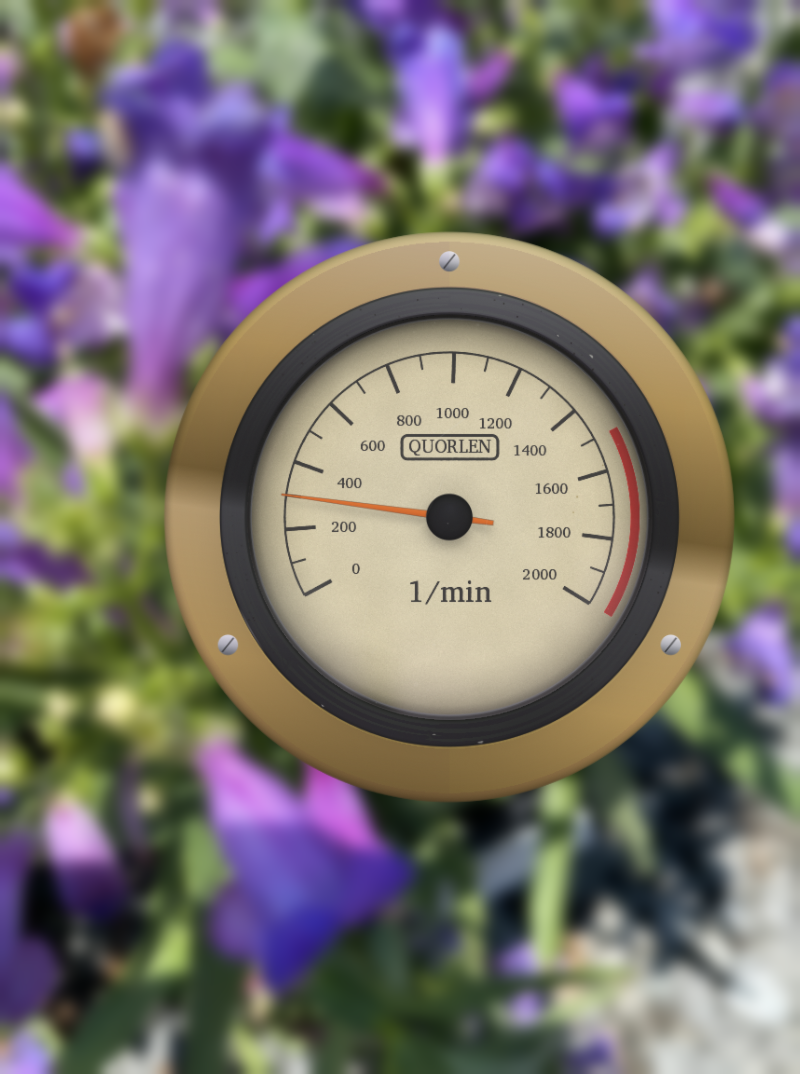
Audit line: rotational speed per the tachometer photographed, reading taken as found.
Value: 300 rpm
